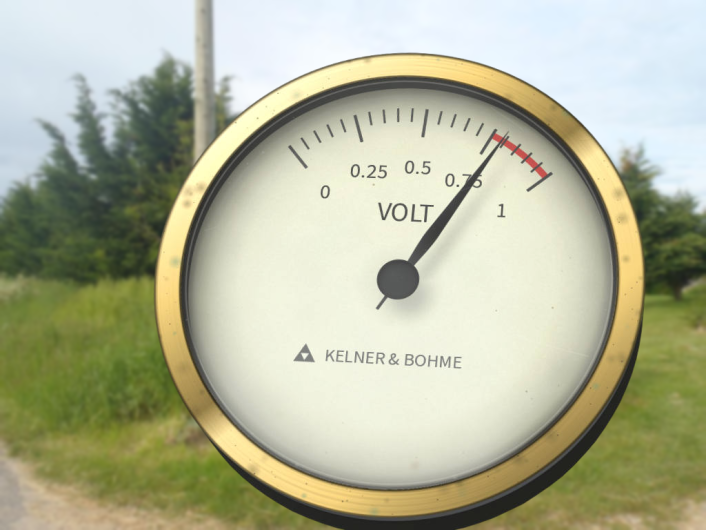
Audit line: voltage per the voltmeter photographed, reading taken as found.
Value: 0.8 V
